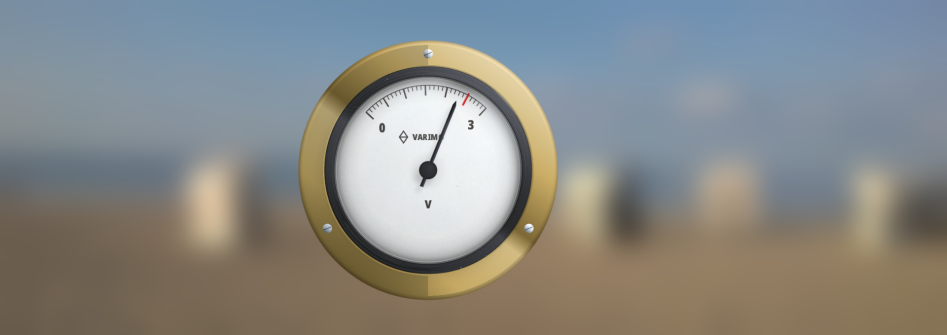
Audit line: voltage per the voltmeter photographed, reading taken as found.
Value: 2.3 V
